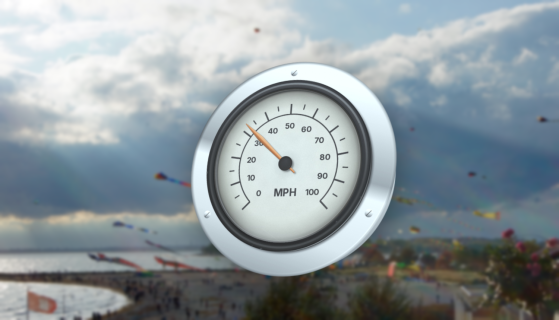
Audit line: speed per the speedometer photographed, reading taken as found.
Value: 32.5 mph
